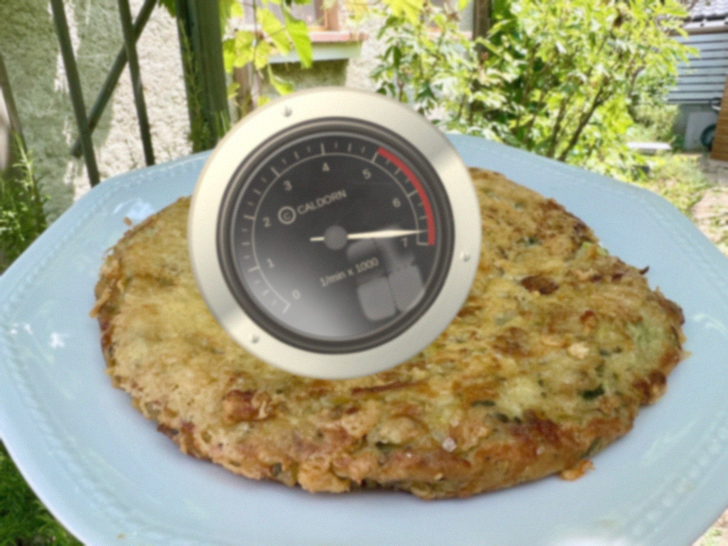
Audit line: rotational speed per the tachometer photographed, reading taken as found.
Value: 6750 rpm
